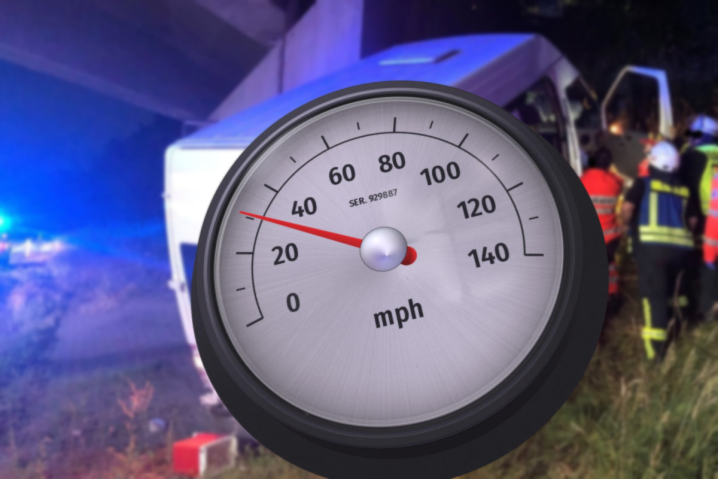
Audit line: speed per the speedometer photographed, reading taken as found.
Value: 30 mph
